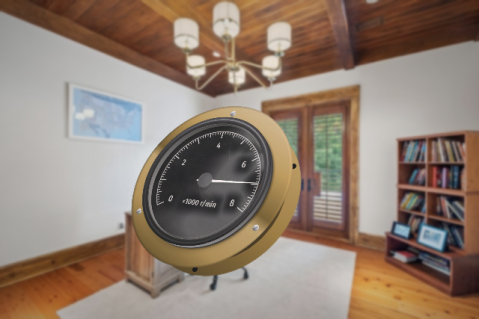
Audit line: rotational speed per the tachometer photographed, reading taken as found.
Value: 7000 rpm
